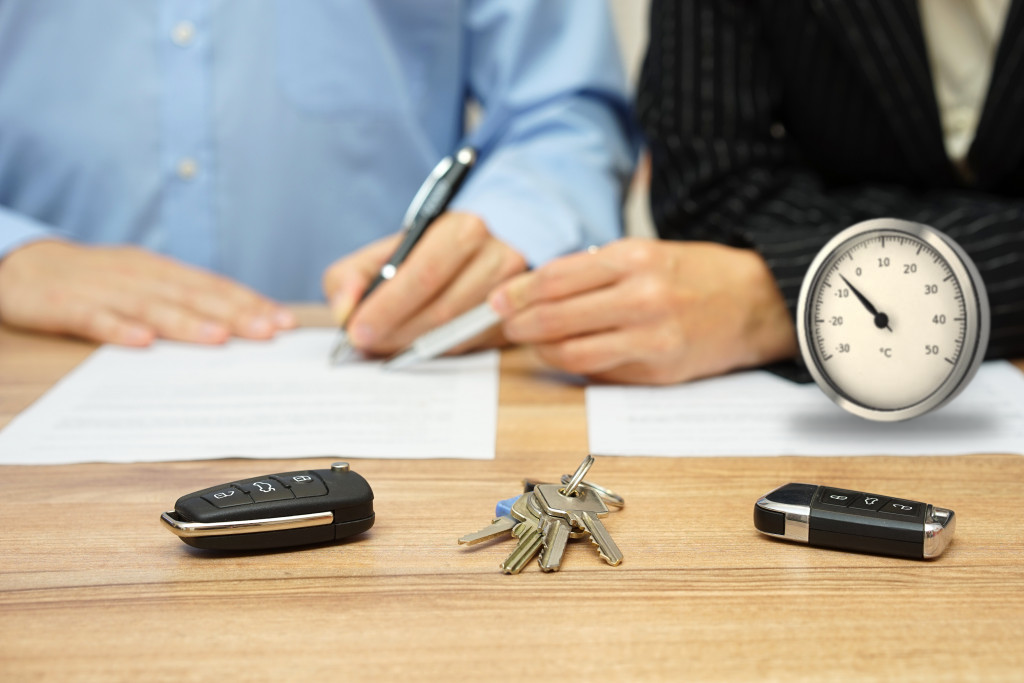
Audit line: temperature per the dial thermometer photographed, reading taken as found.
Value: -5 °C
